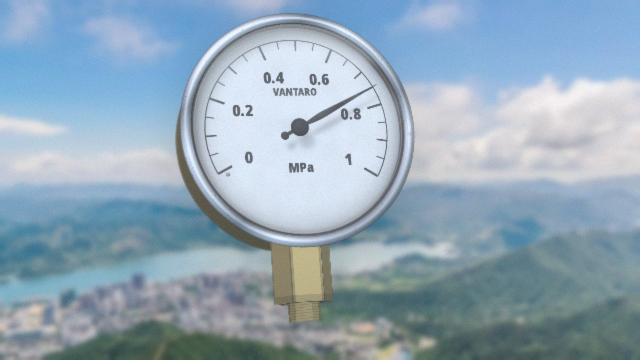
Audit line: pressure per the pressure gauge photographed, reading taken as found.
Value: 0.75 MPa
